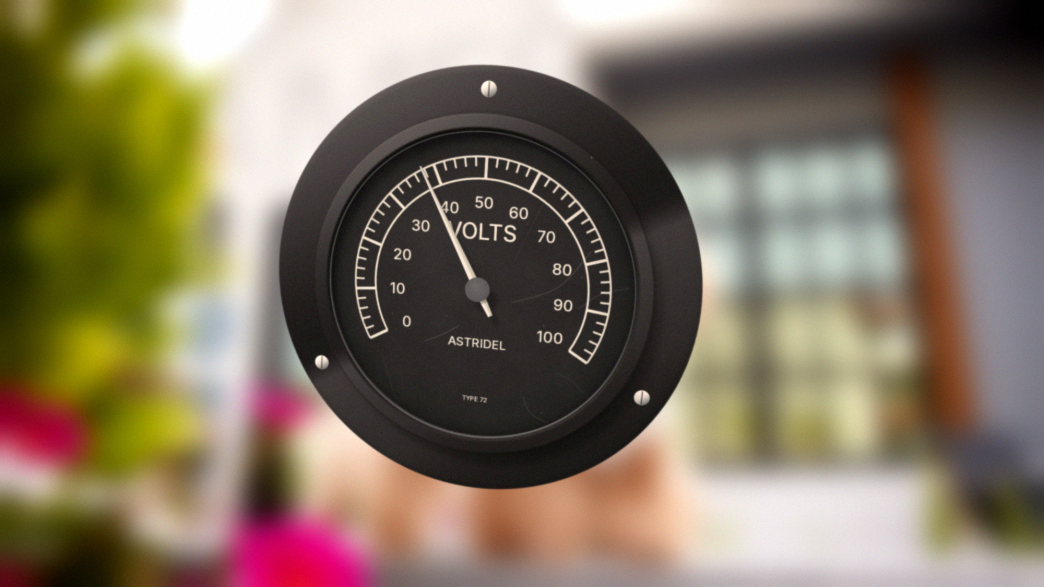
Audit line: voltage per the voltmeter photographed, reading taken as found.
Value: 38 V
